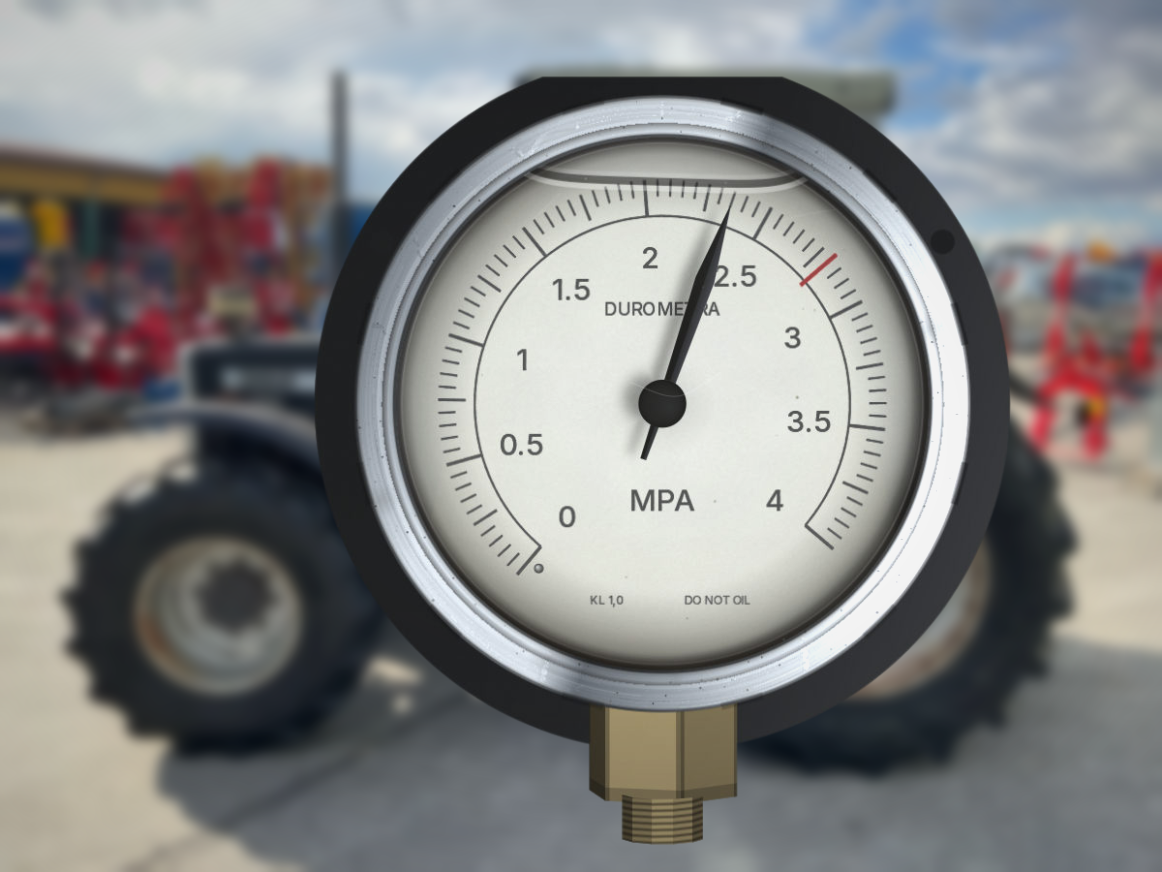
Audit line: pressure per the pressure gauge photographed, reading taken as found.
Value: 2.35 MPa
